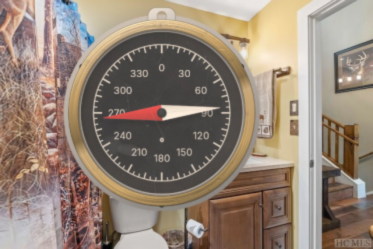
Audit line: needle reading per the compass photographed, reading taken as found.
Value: 265 °
